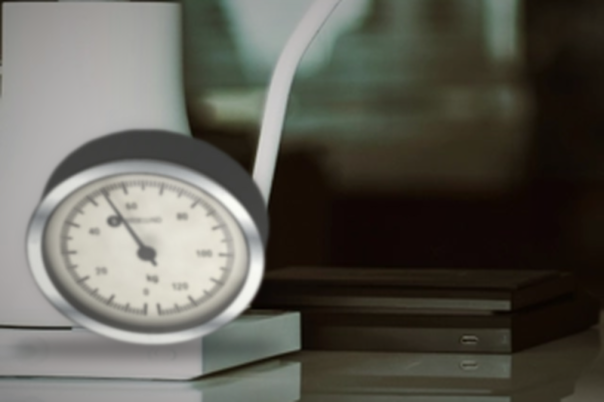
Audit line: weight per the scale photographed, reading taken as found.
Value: 55 kg
